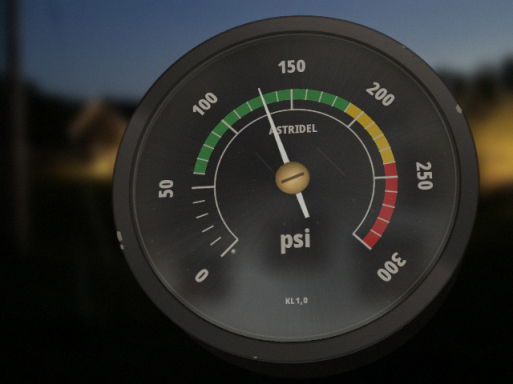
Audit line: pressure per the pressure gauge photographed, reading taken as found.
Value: 130 psi
